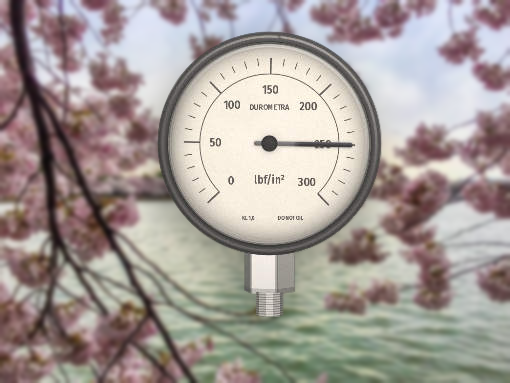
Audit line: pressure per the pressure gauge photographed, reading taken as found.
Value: 250 psi
